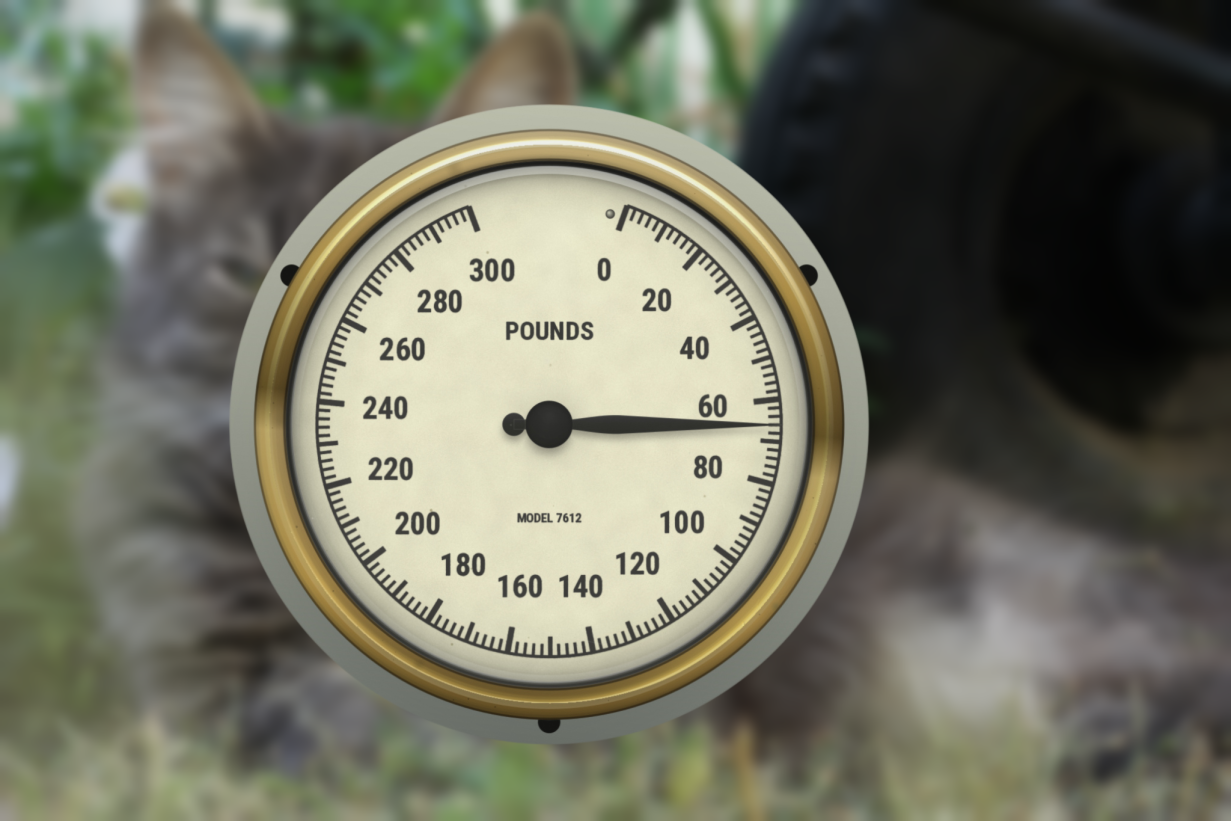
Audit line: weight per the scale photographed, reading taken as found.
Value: 66 lb
